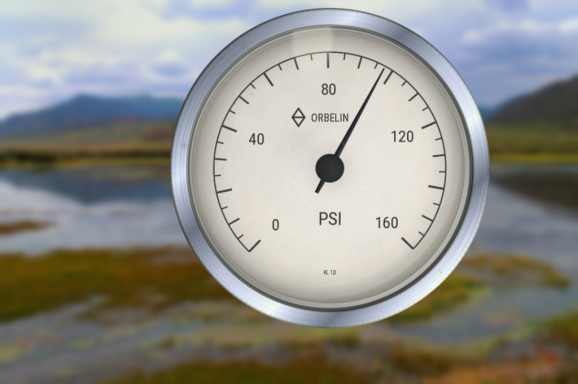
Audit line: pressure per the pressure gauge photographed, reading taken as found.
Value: 97.5 psi
